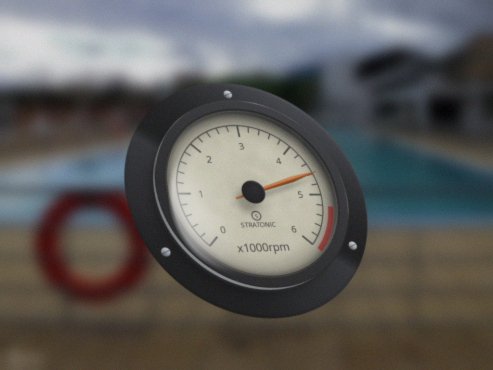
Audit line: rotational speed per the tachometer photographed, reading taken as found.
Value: 4600 rpm
